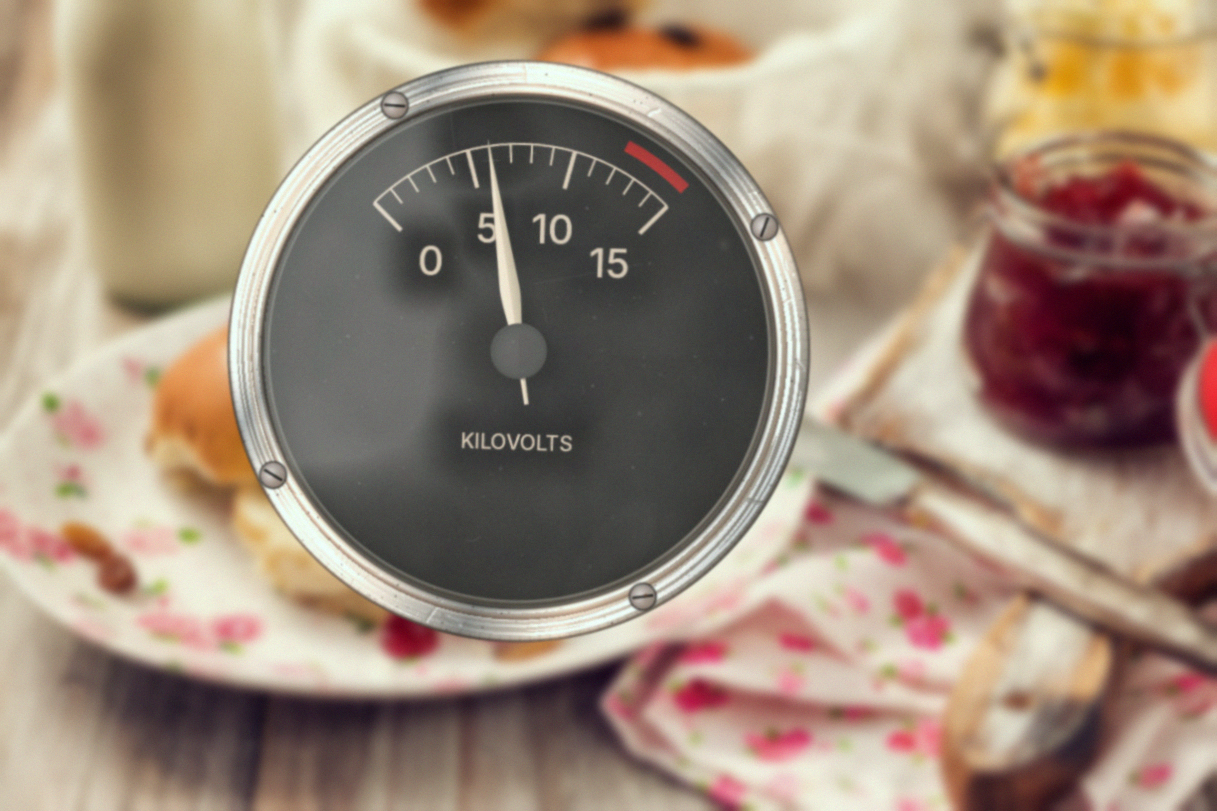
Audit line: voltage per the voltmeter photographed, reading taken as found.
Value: 6 kV
